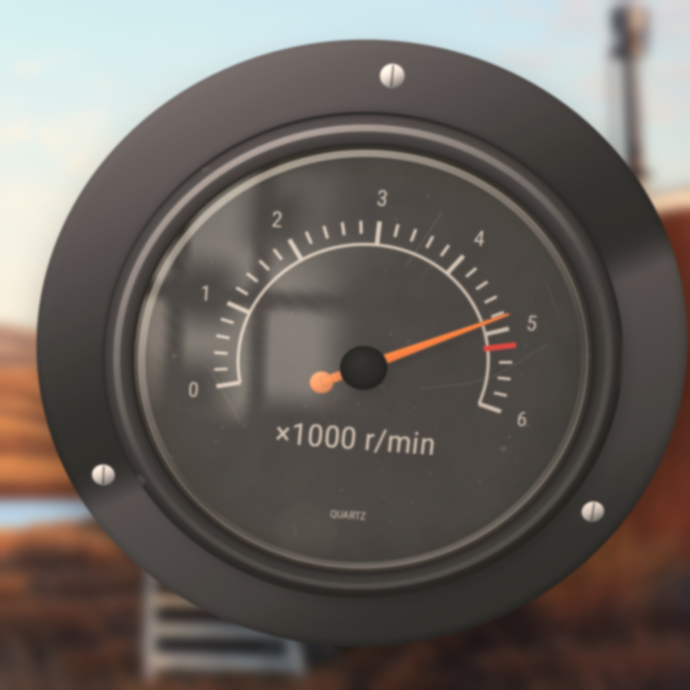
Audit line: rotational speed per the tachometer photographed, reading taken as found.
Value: 4800 rpm
